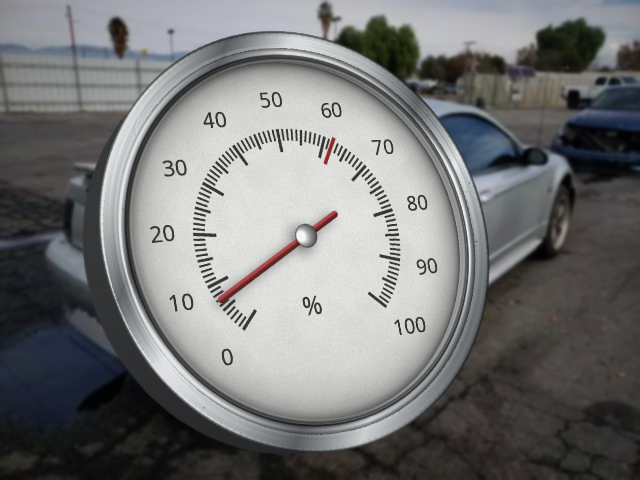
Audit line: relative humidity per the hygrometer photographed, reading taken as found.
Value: 7 %
